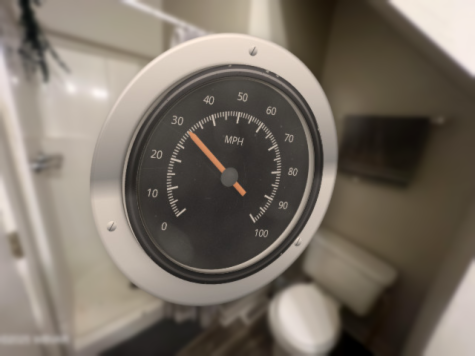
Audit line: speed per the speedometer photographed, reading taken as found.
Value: 30 mph
